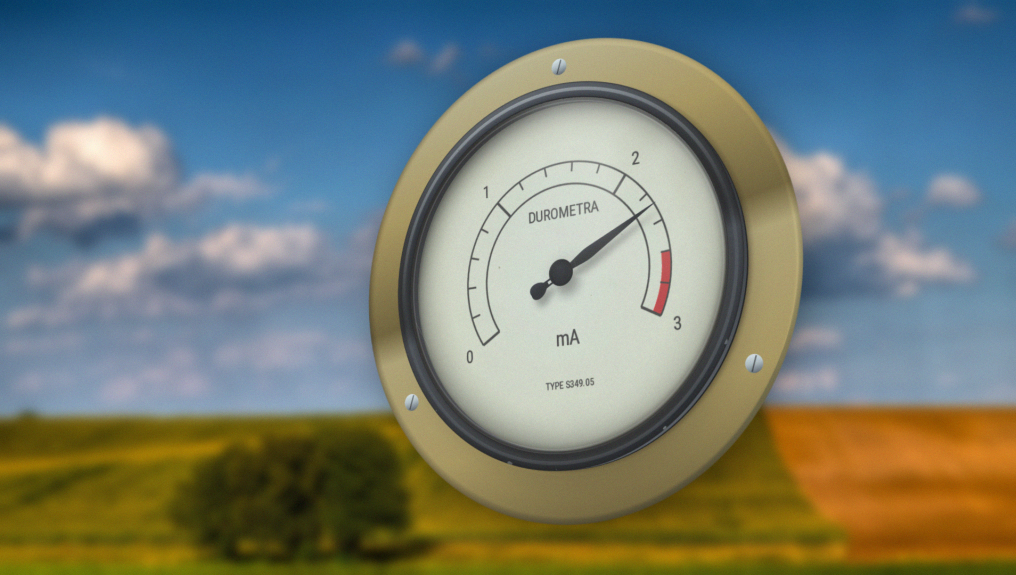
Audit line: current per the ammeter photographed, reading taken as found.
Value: 2.3 mA
